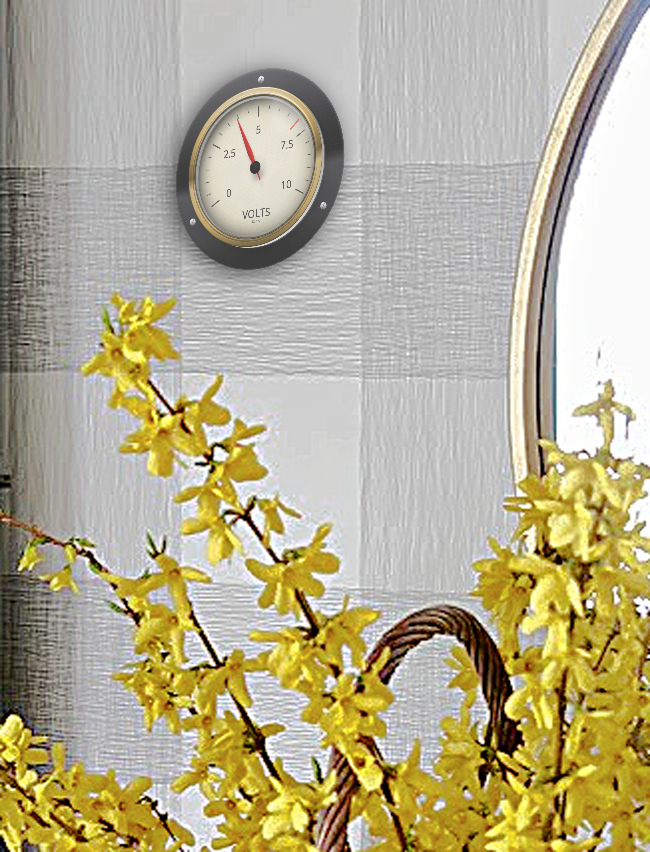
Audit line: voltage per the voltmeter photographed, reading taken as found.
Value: 4 V
